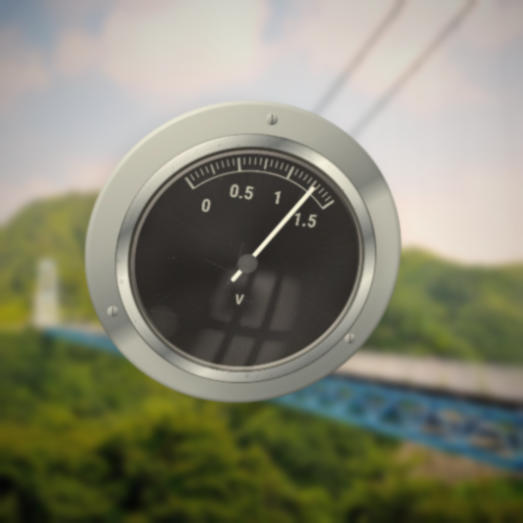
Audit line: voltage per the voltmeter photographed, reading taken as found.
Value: 1.25 V
